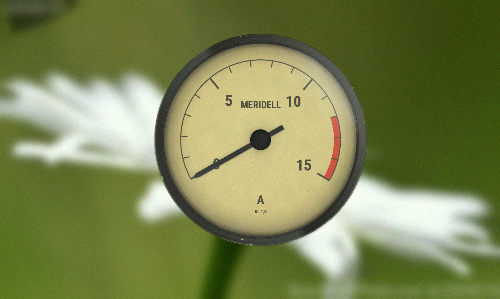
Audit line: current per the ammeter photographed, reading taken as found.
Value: 0 A
